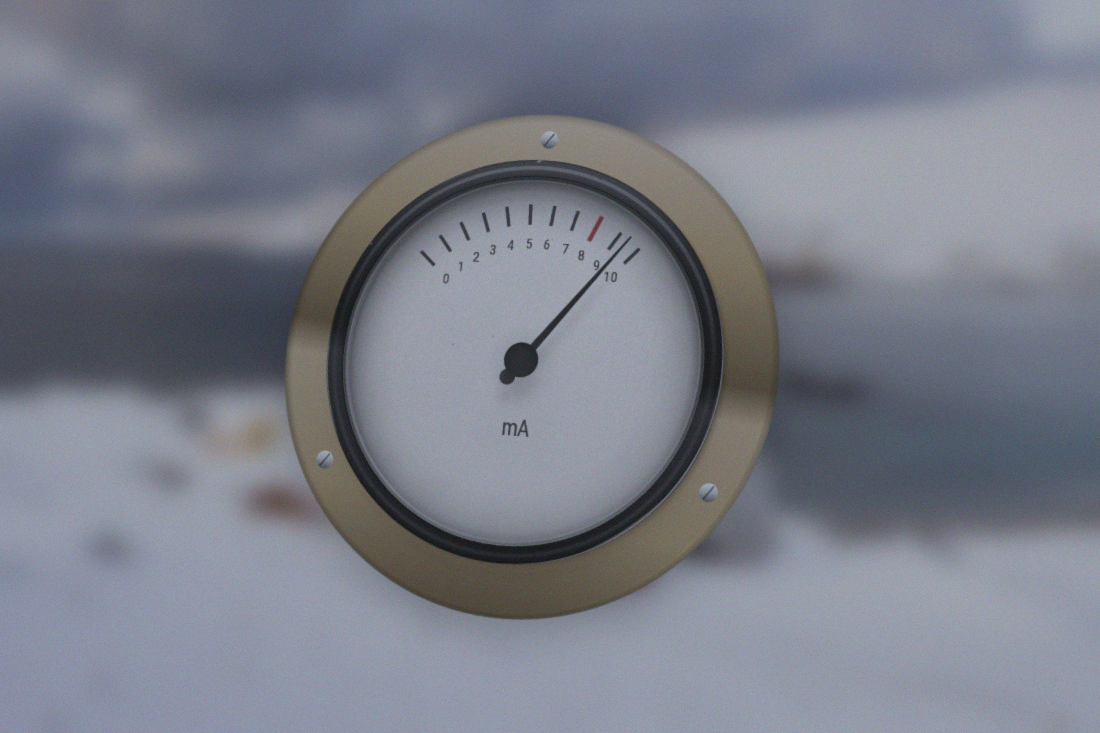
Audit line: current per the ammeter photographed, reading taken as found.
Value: 9.5 mA
